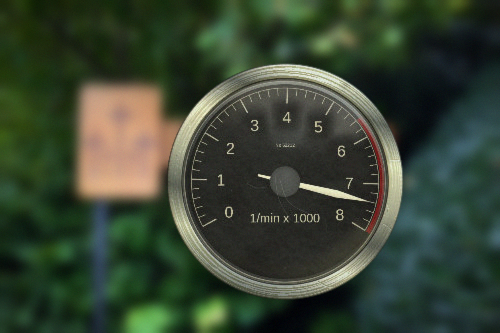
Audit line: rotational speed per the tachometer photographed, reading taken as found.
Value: 7400 rpm
